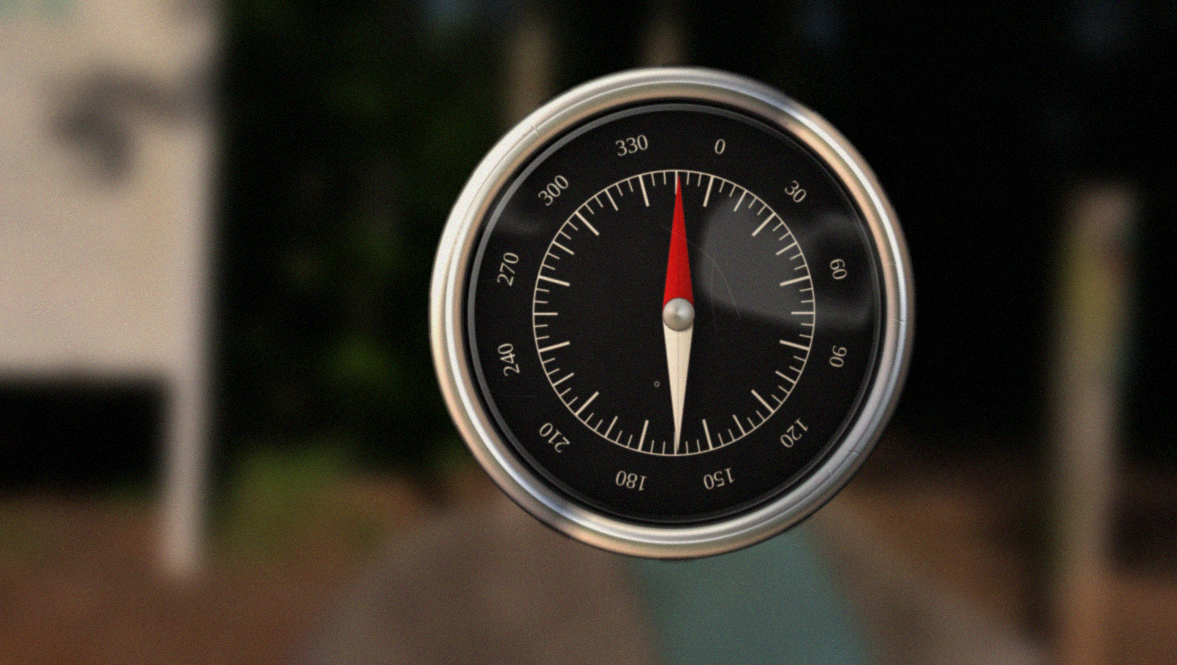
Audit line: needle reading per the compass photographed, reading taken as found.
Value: 345 °
